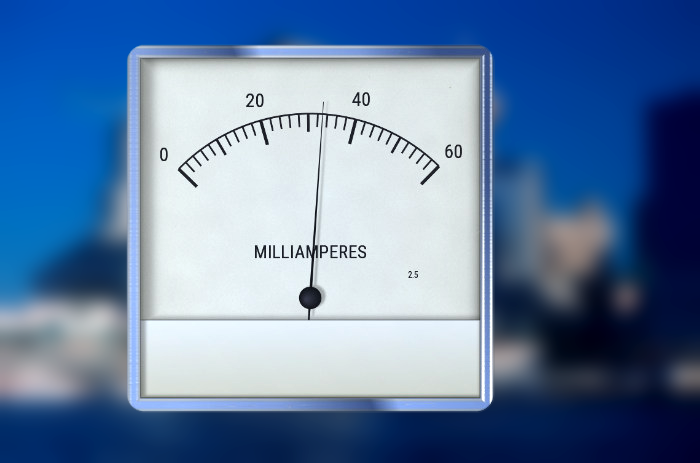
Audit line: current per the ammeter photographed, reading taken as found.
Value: 33 mA
